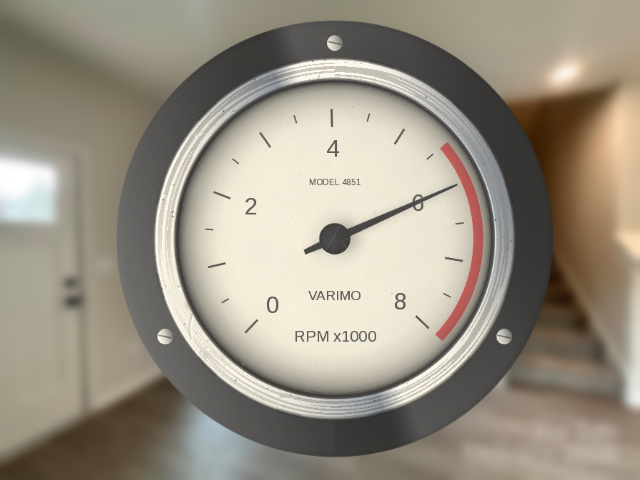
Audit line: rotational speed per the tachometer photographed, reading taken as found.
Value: 6000 rpm
